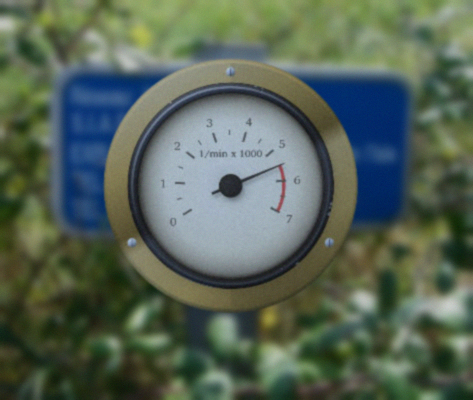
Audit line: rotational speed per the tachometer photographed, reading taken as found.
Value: 5500 rpm
